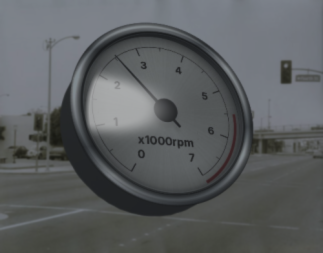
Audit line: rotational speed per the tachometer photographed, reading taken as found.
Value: 2500 rpm
